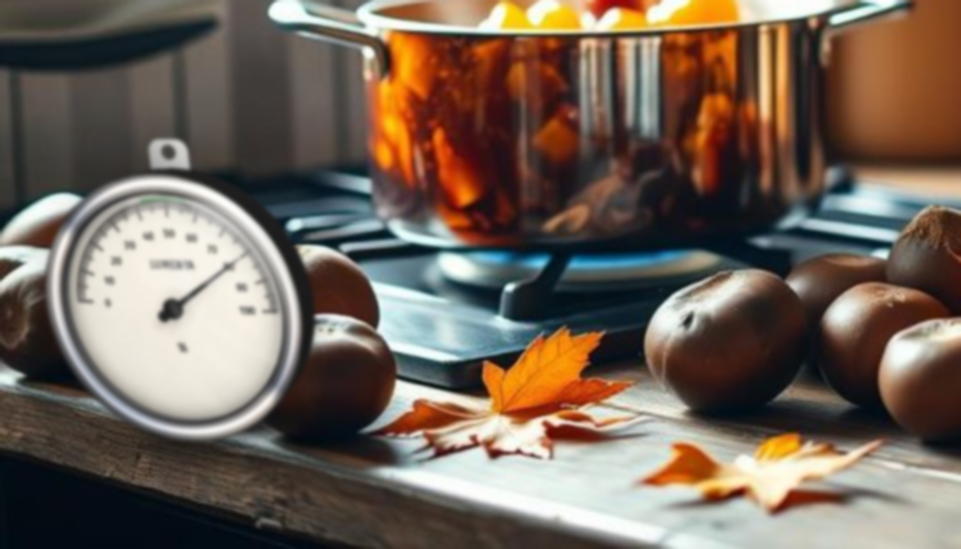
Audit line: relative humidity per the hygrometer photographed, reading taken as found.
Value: 80 %
